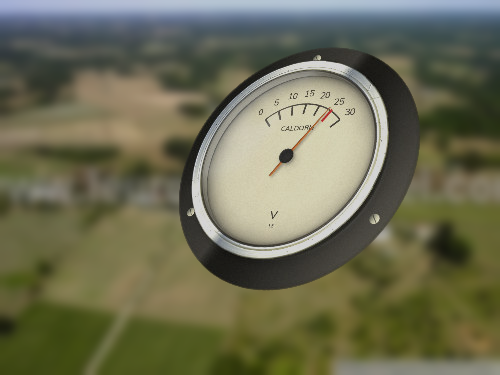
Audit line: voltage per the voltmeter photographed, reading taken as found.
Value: 25 V
